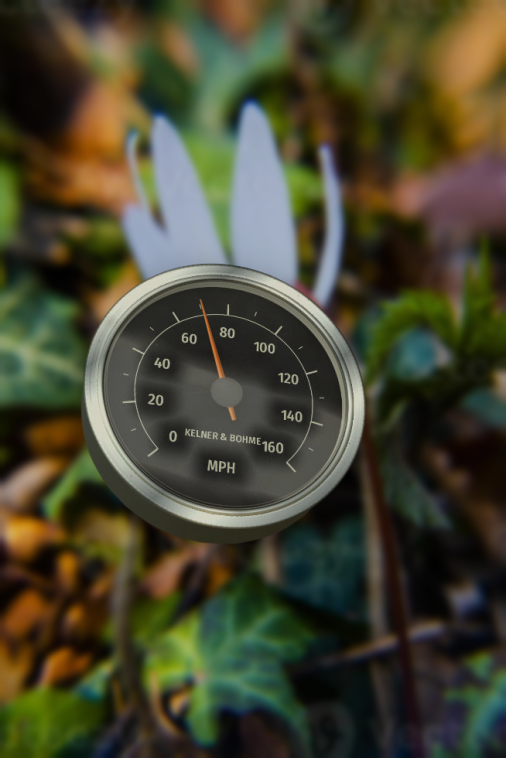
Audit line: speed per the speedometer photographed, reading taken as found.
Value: 70 mph
